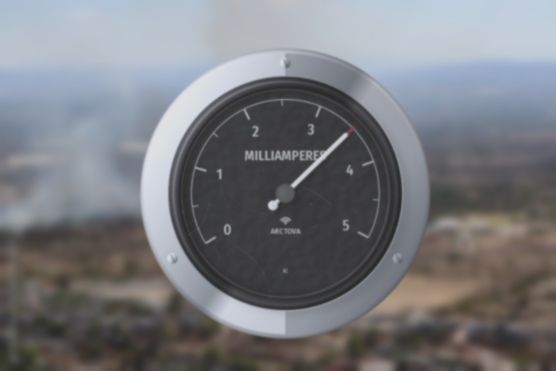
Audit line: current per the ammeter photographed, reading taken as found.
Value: 3.5 mA
